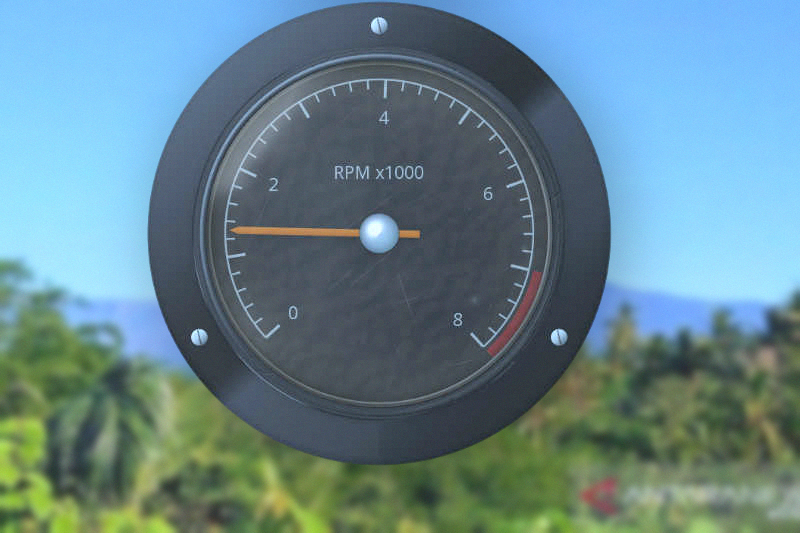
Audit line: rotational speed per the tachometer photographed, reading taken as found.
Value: 1300 rpm
